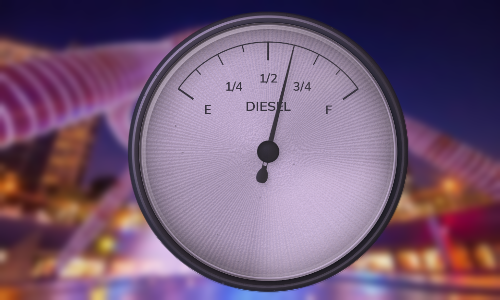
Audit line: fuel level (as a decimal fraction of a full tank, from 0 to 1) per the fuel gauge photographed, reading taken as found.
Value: 0.625
